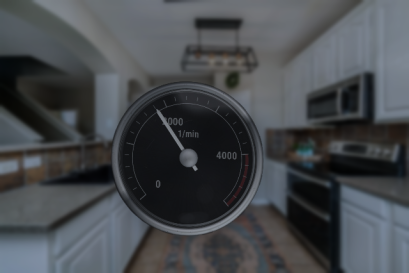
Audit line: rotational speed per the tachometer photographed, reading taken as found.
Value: 1800 rpm
